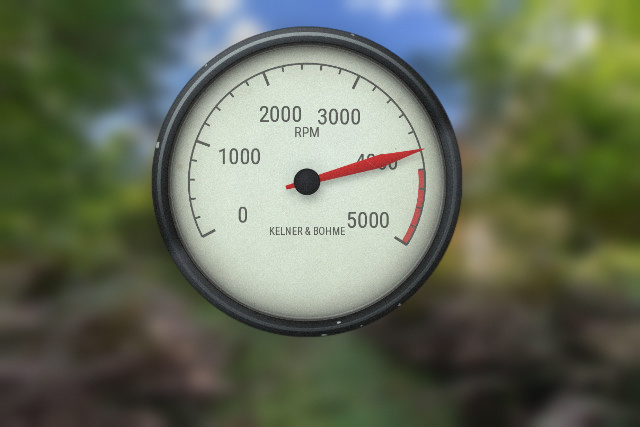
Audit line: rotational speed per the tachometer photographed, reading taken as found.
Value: 4000 rpm
